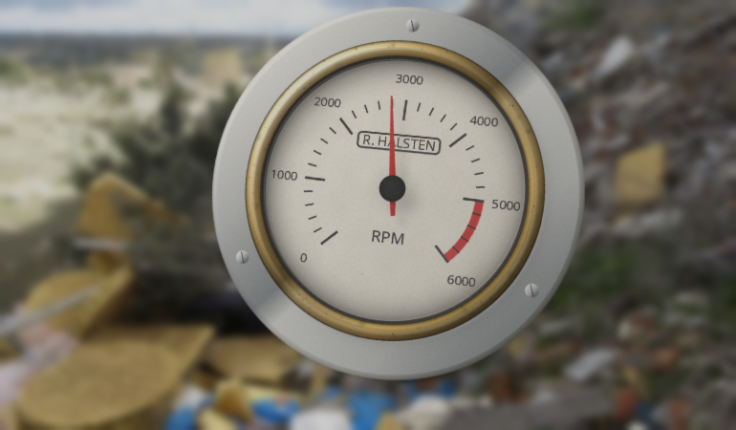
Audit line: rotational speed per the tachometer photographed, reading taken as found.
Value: 2800 rpm
